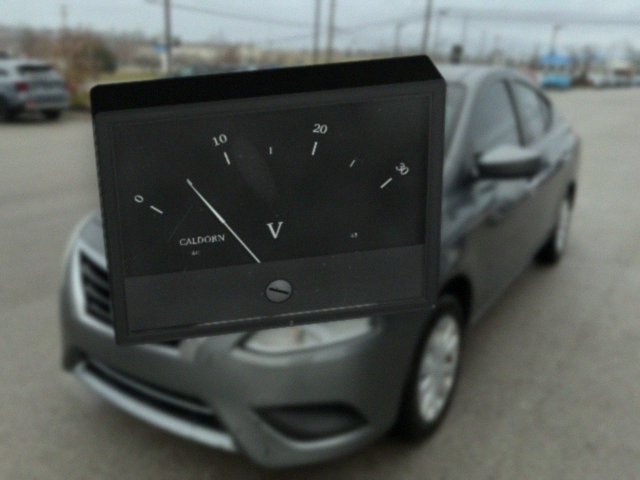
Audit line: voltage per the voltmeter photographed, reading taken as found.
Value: 5 V
